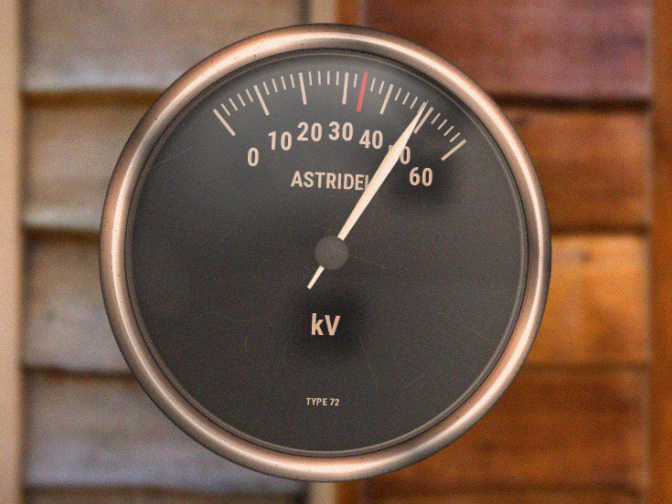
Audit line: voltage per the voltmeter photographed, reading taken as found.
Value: 48 kV
